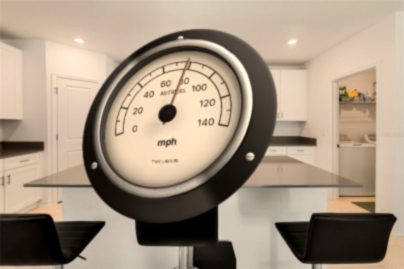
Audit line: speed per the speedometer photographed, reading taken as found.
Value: 80 mph
